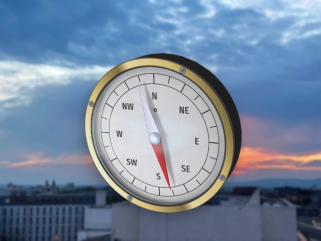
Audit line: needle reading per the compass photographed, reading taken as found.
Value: 165 °
